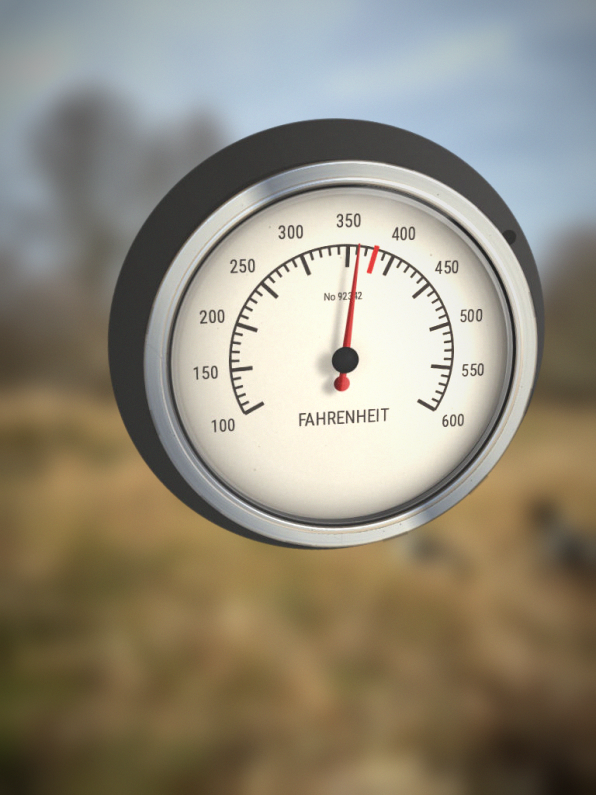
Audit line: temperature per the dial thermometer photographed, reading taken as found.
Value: 360 °F
